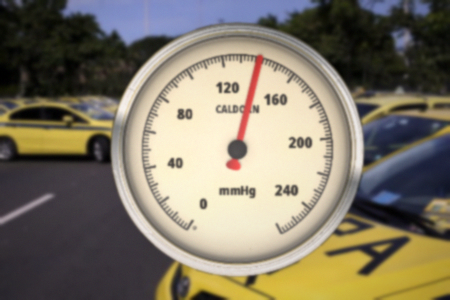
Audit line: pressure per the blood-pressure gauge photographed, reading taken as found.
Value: 140 mmHg
